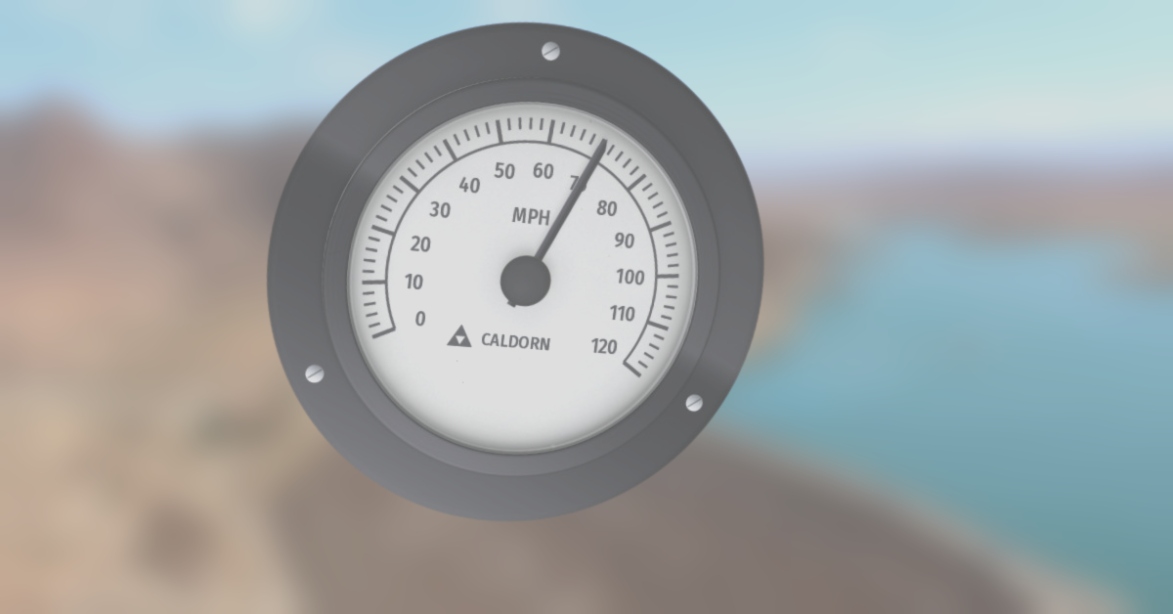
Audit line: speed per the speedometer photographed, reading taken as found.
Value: 70 mph
